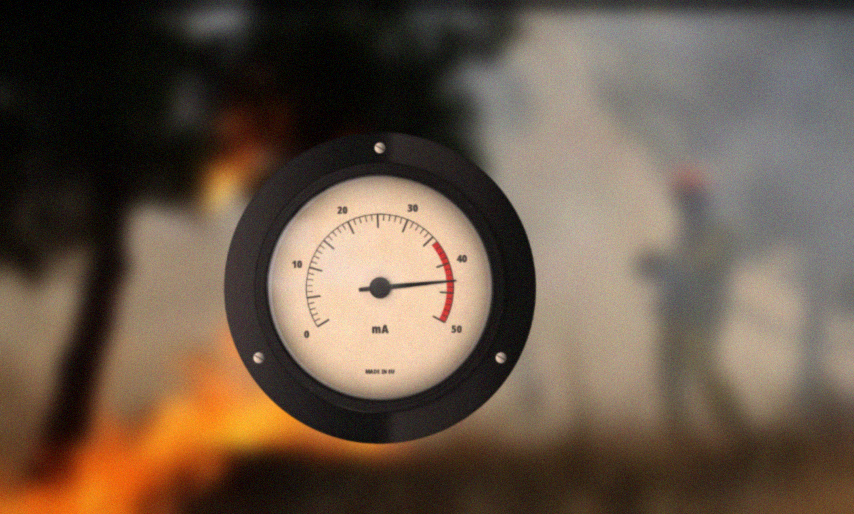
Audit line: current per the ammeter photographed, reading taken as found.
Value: 43 mA
